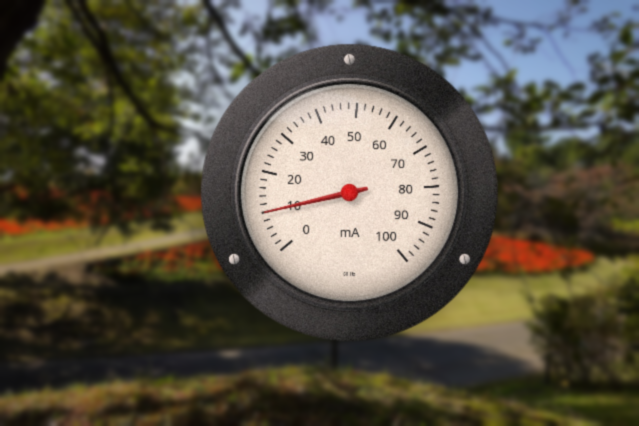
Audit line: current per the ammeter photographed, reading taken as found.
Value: 10 mA
